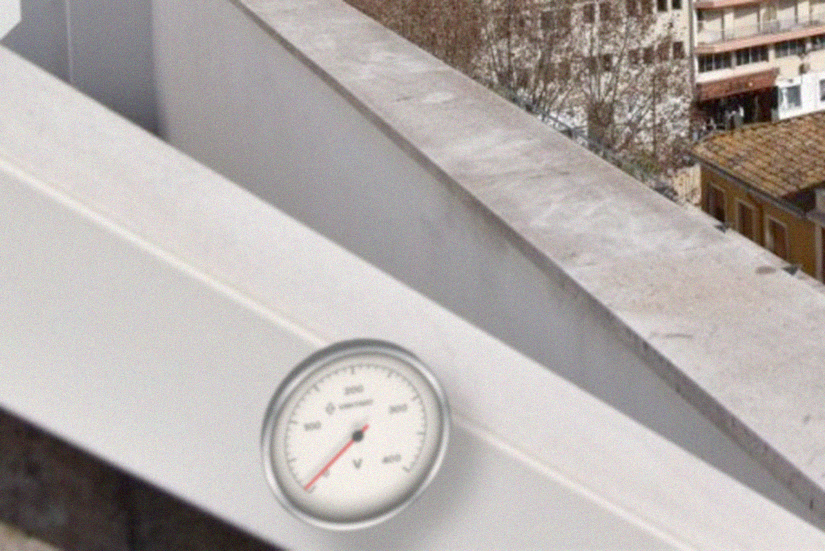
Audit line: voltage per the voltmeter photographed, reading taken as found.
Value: 10 V
